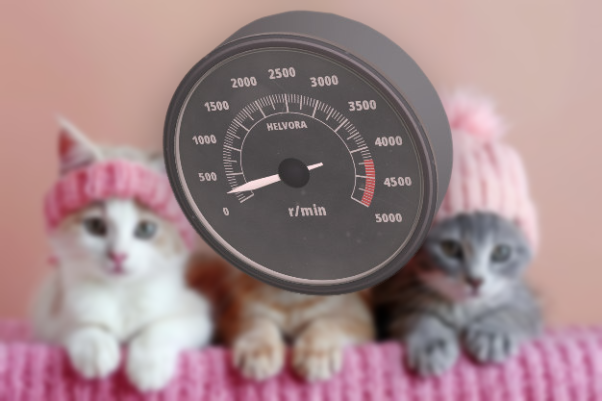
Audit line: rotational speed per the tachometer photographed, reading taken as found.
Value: 250 rpm
